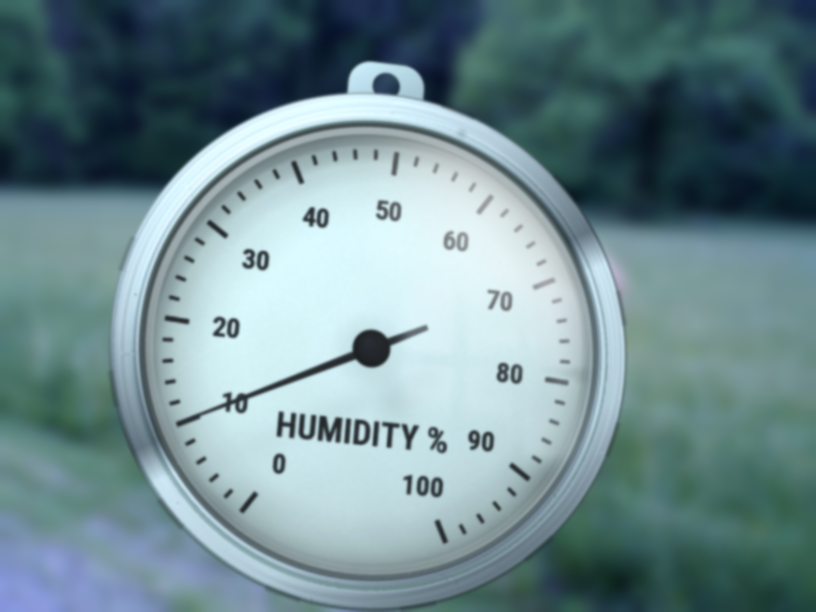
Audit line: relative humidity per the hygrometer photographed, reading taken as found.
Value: 10 %
